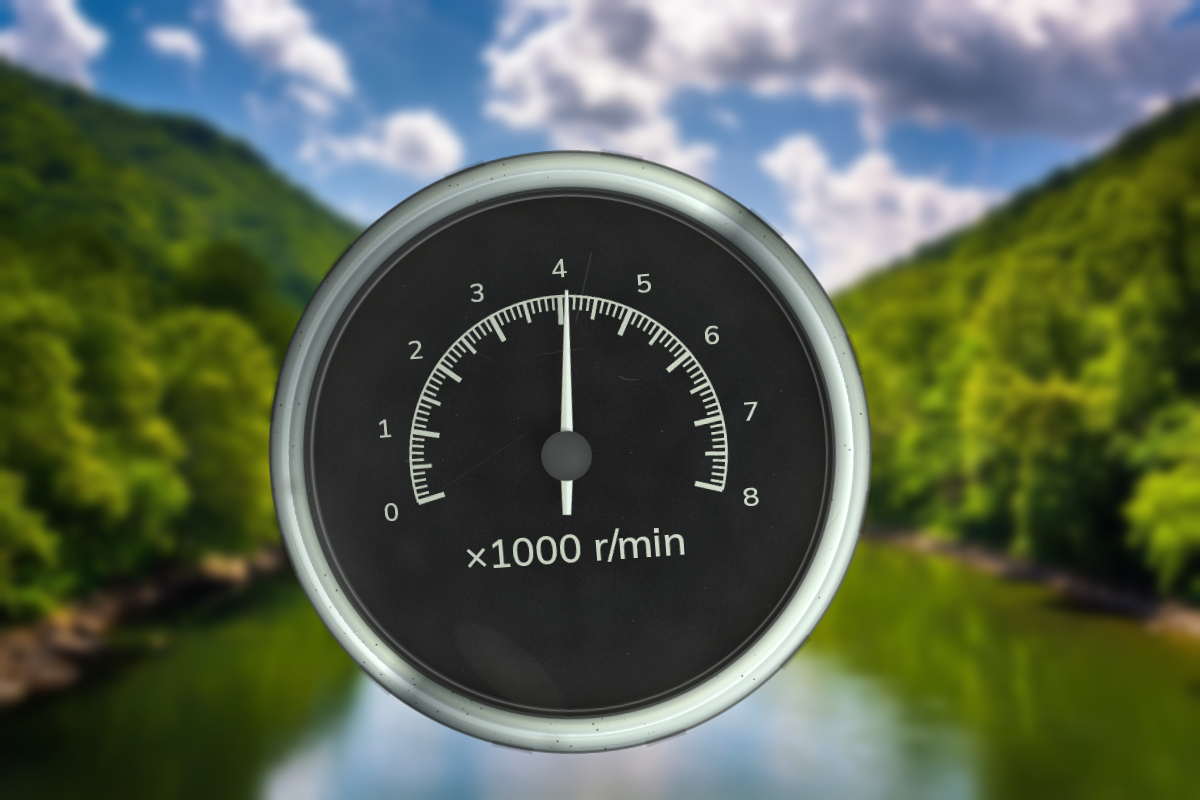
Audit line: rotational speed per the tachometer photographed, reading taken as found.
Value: 4100 rpm
